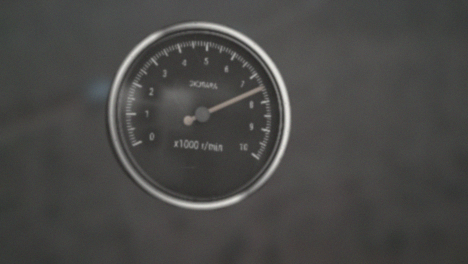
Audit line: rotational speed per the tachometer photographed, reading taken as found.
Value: 7500 rpm
